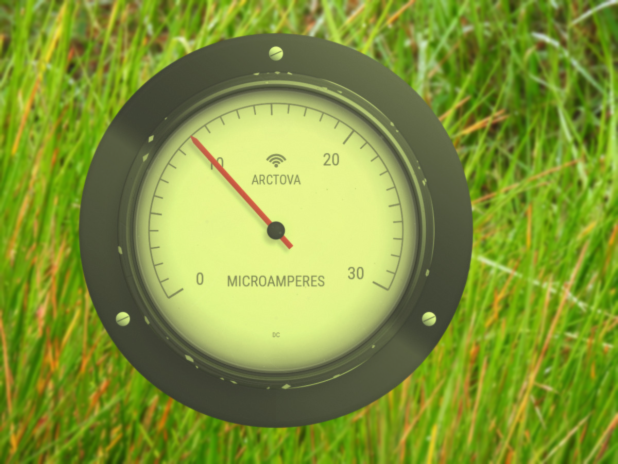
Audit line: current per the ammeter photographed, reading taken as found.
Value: 10 µA
